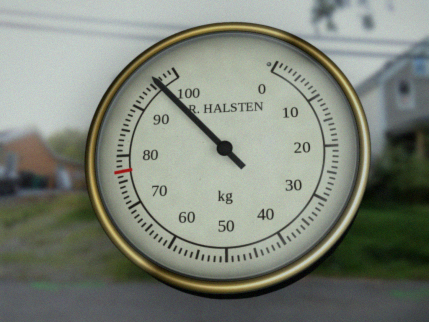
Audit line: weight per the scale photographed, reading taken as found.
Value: 96 kg
